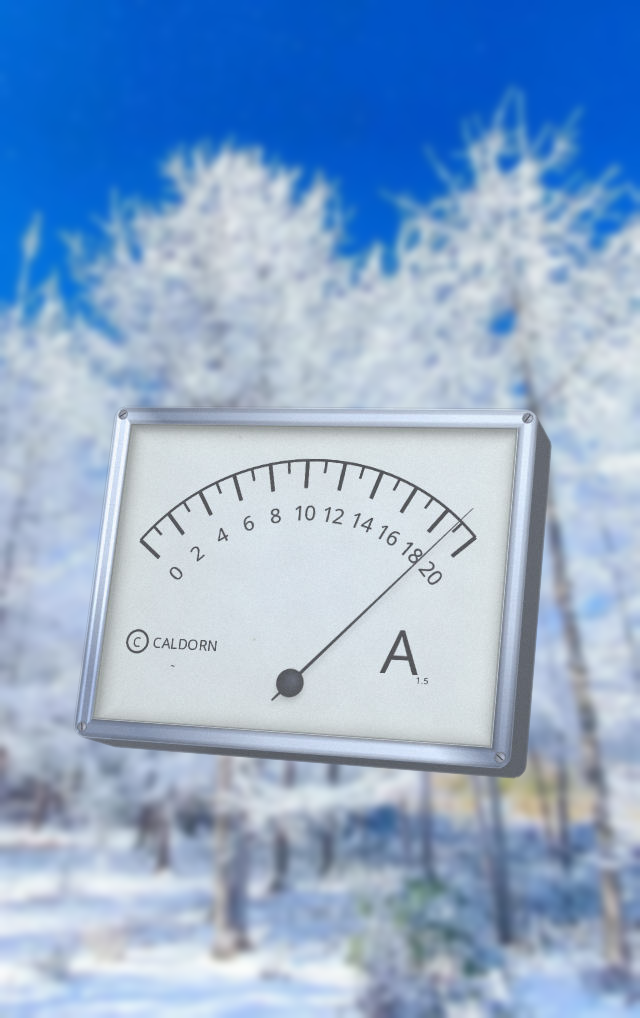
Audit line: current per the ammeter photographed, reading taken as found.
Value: 19 A
